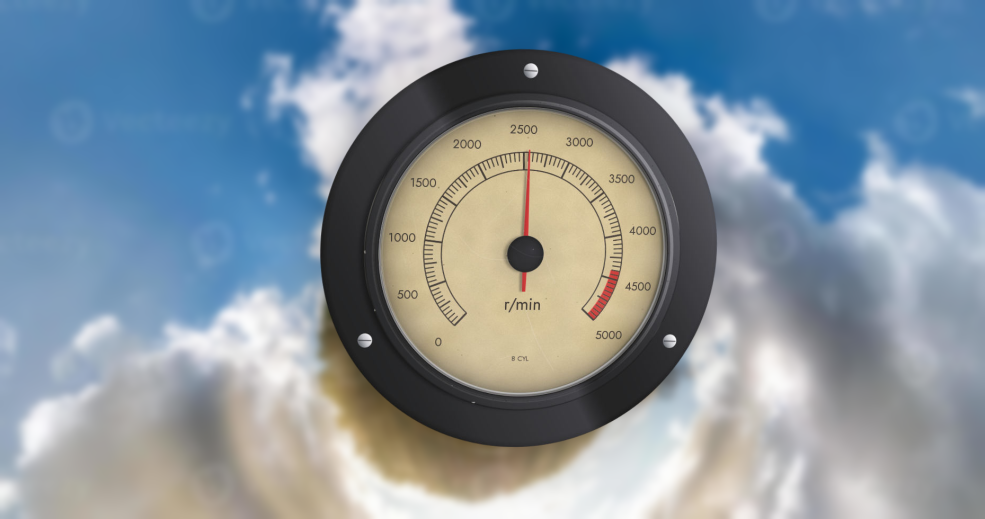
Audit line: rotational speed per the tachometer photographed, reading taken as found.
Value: 2550 rpm
